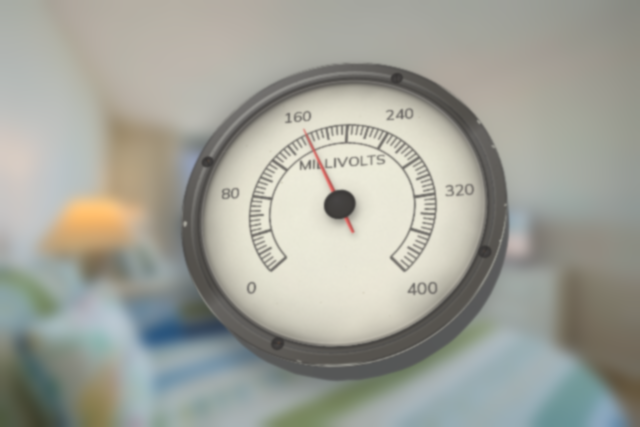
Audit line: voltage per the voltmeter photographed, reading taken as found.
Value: 160 mV
